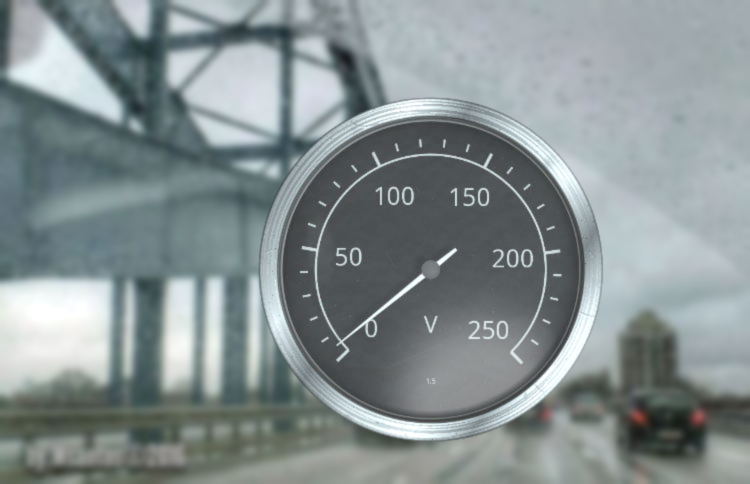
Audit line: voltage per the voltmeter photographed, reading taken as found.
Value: 5 V
